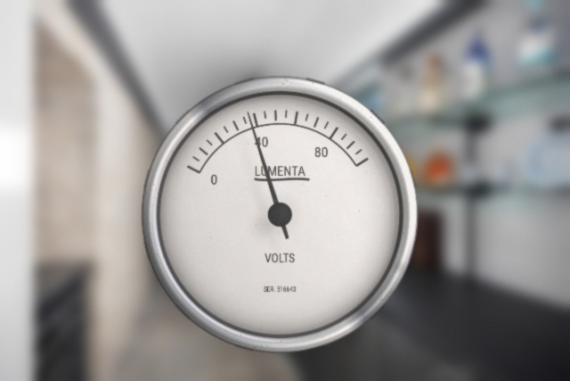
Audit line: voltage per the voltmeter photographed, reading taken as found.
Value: 37.5 V
